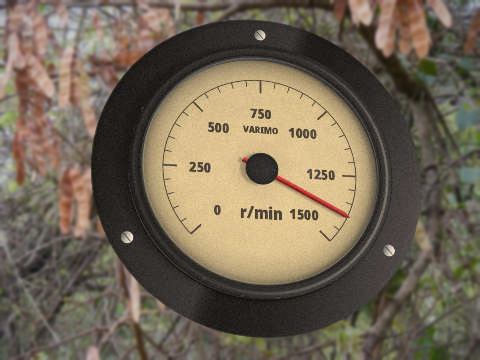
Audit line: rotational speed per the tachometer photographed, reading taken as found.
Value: 1400 rpm
